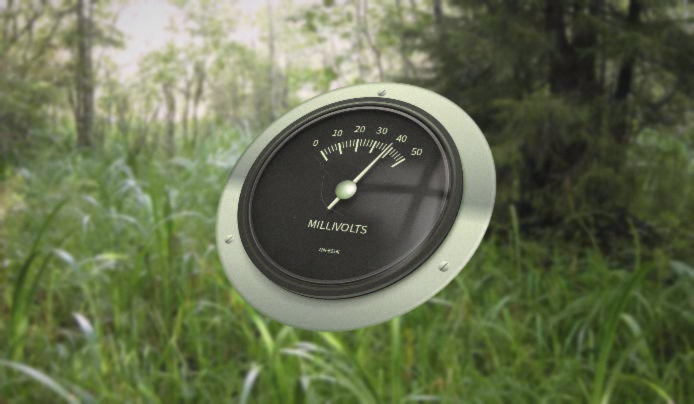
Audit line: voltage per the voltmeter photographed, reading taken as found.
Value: 40 mV
